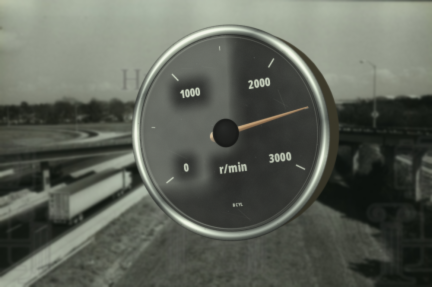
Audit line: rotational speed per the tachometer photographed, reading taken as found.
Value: 2500 rpm
